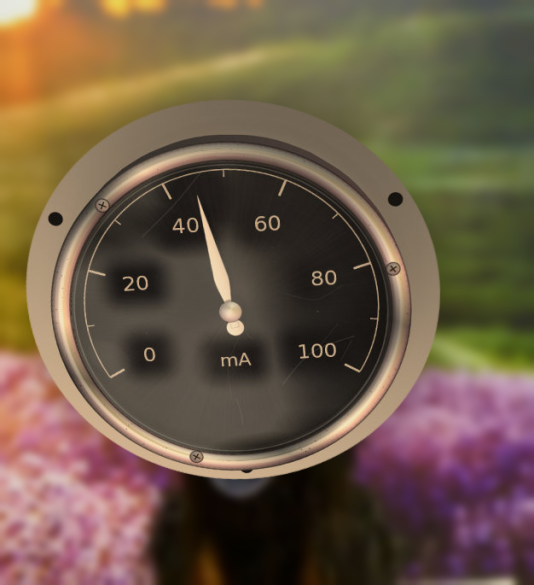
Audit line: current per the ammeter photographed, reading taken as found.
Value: 45 mA
